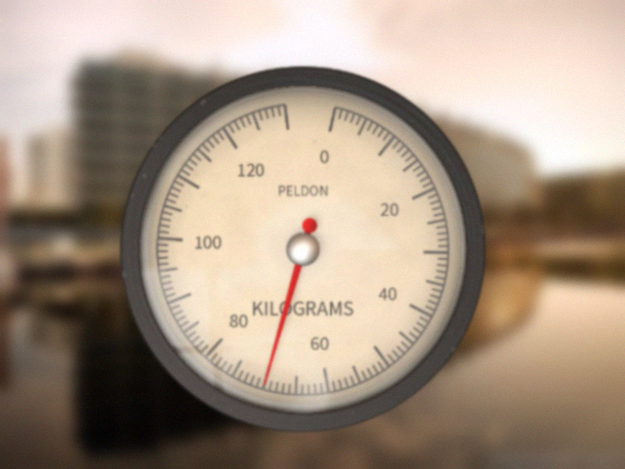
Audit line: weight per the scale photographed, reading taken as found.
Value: 70 kg
